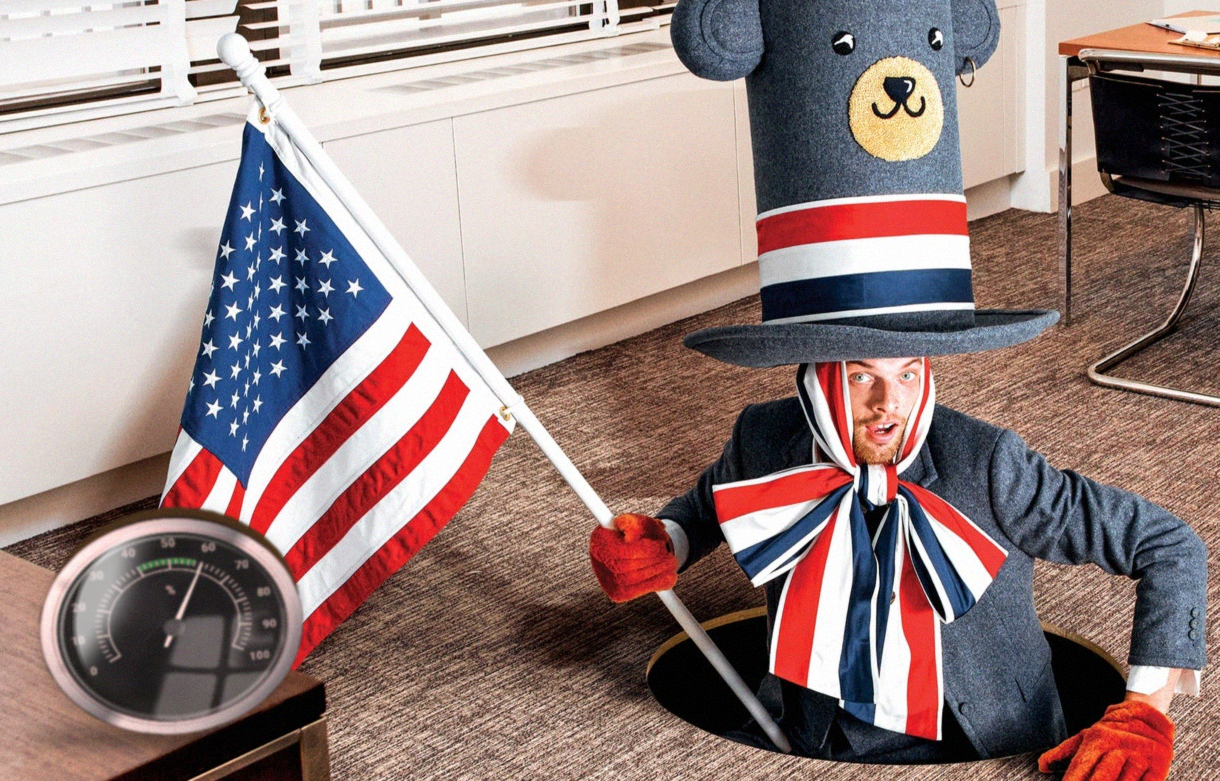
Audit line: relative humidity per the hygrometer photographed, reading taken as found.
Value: 60 %
